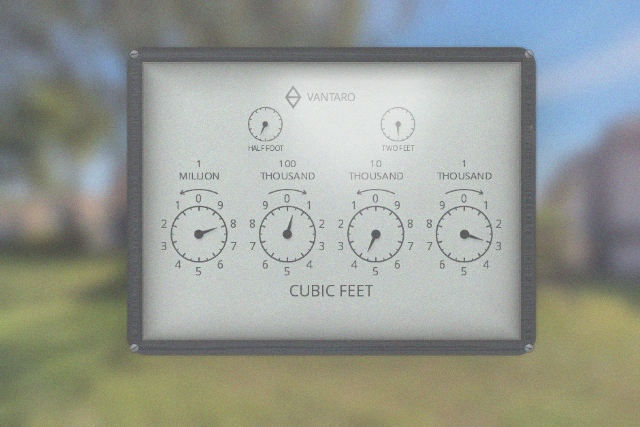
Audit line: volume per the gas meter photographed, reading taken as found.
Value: 804300 ft³
